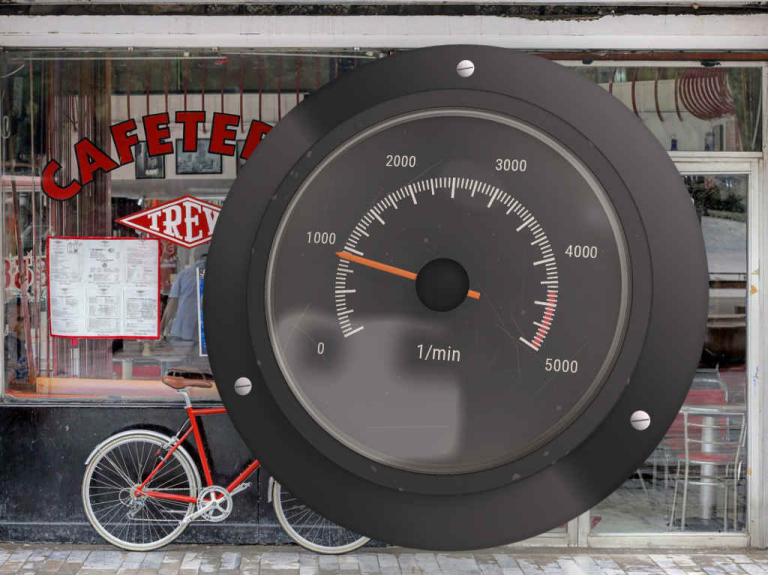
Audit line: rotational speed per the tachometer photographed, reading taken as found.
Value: 900 rpm
